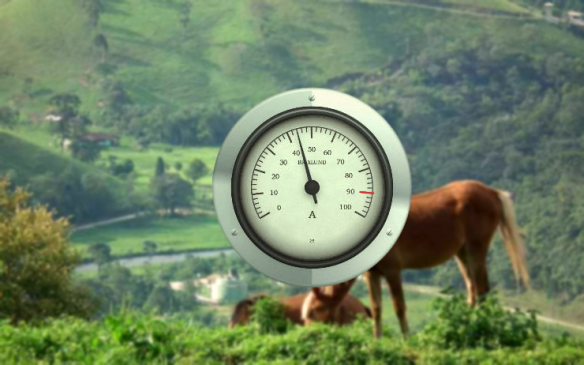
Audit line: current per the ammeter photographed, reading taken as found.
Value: 44 A
